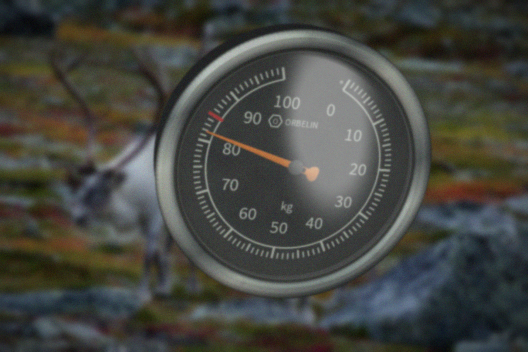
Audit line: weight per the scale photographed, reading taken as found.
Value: 82 kg
